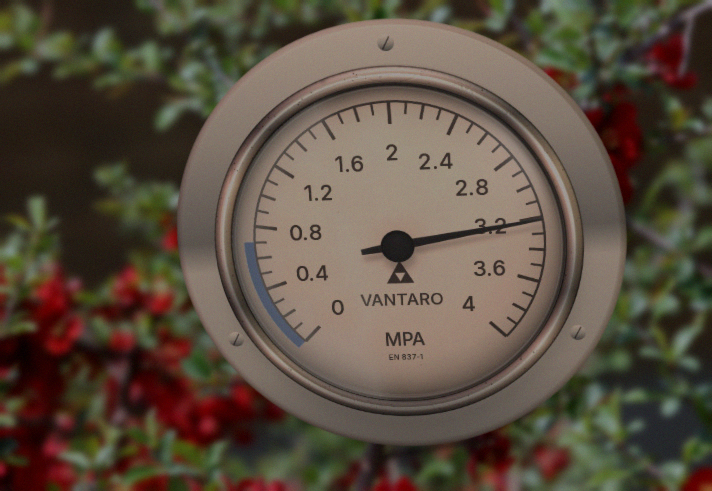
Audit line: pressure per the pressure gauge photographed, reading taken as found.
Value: 3.2 MPa
